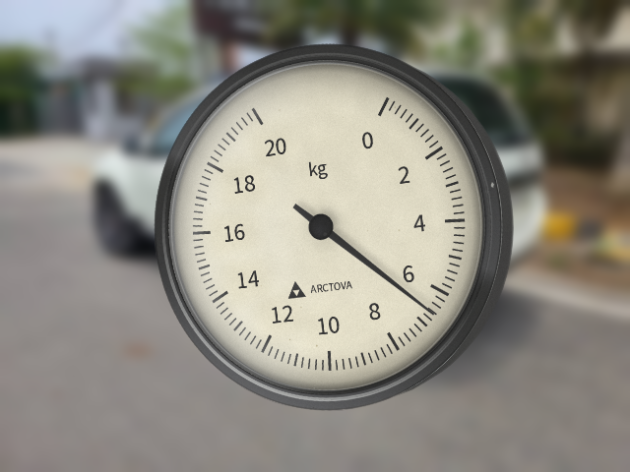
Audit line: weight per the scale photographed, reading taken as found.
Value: 6.6 kg
